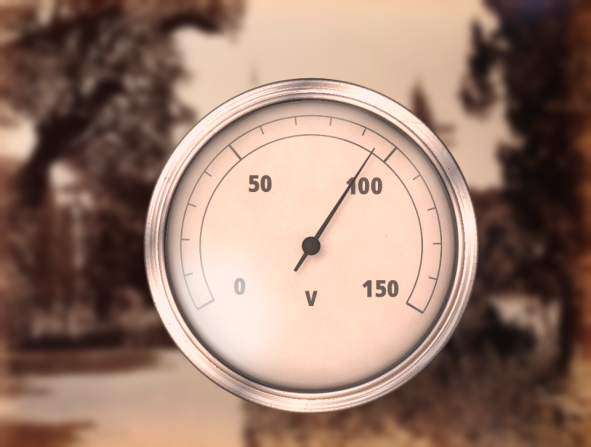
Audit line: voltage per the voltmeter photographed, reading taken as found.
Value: 95 V
